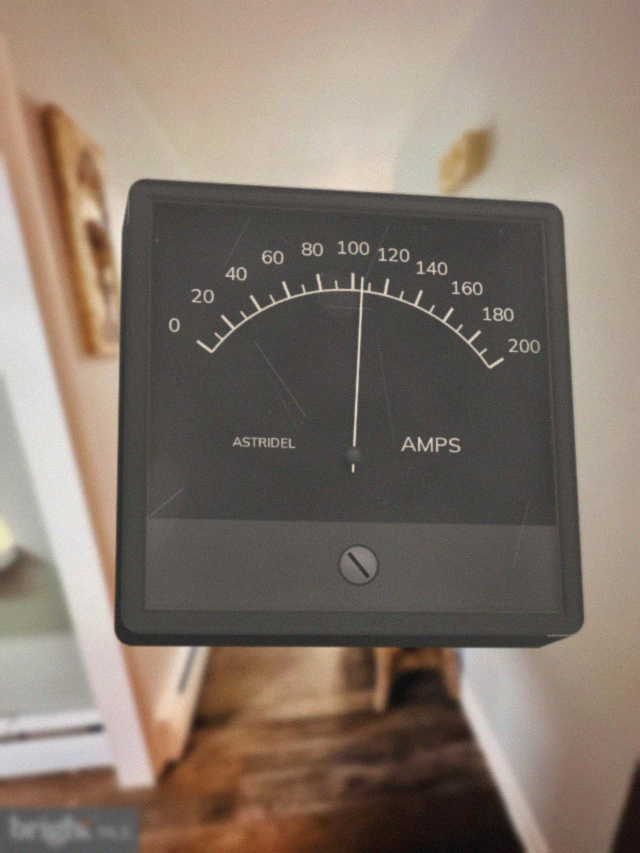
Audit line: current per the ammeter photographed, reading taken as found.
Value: 105 A
